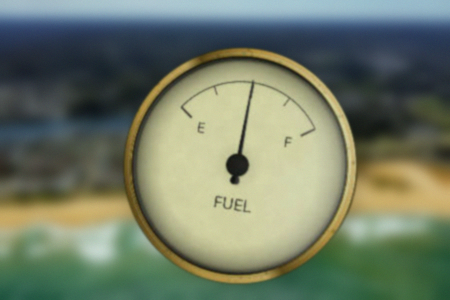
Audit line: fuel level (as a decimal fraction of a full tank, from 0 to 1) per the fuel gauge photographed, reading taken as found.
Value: 0.5
